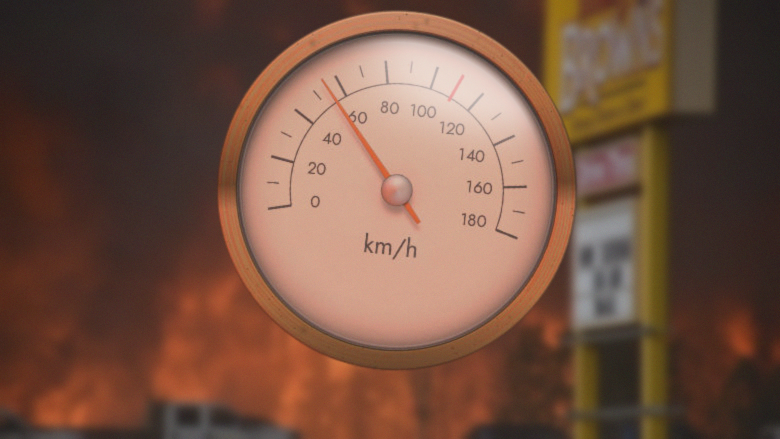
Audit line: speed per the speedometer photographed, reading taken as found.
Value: 55 km/h
